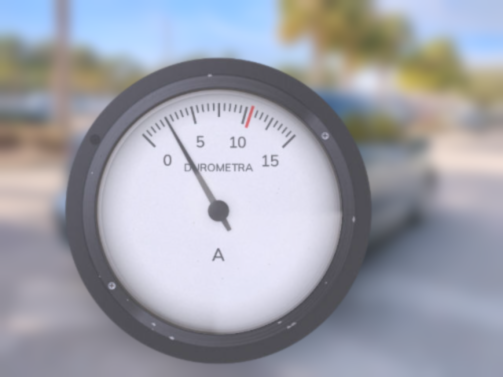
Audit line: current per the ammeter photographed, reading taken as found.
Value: 2.5 A
